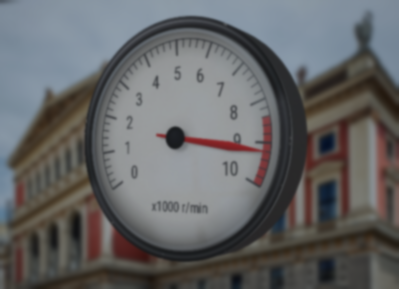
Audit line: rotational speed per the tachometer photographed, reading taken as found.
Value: 9200 rpm
